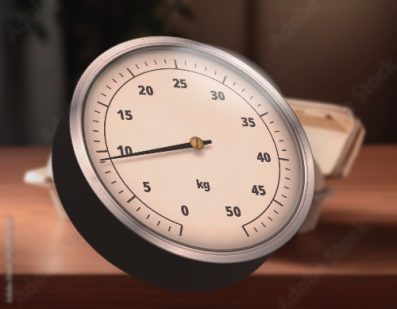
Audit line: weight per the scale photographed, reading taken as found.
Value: 9 kg
